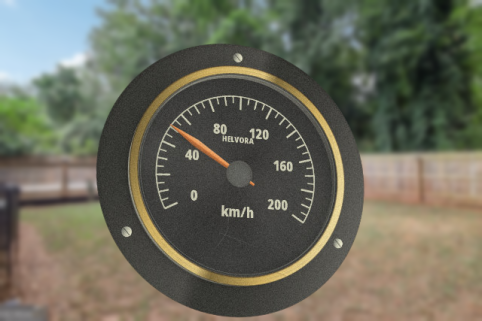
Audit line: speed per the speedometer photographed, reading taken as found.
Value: 50 km/h
